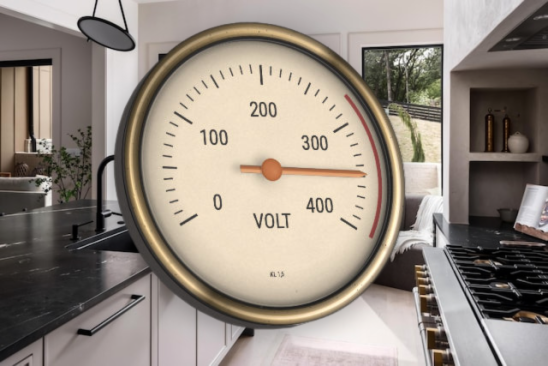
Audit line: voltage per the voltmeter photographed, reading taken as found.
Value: 350 V
